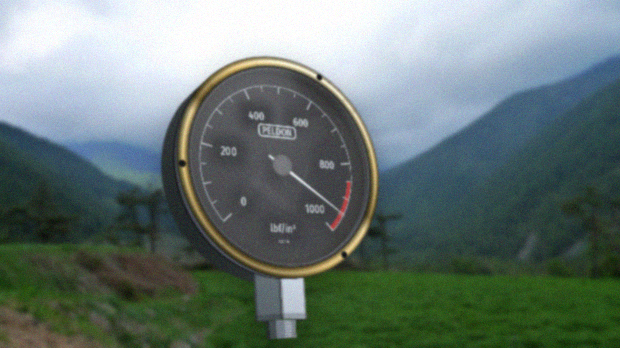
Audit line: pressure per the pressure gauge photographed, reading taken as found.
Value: 950 psi
